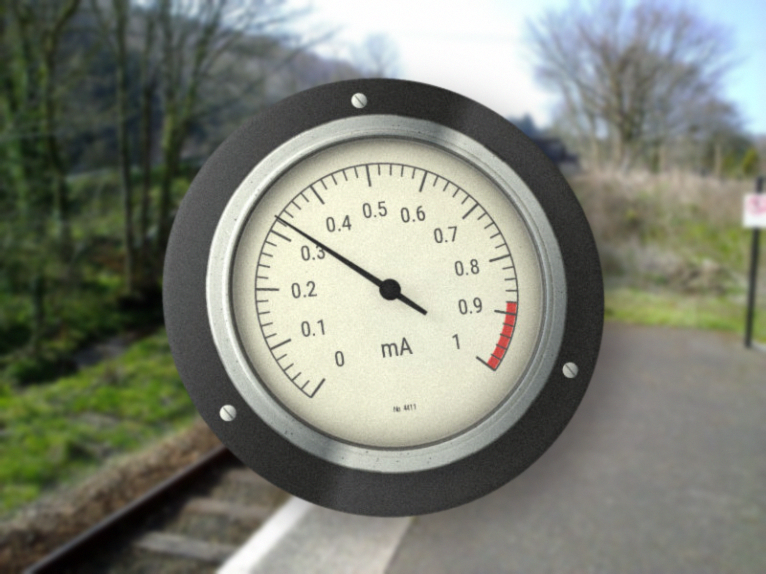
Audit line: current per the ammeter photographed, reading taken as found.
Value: 0.32 mA
